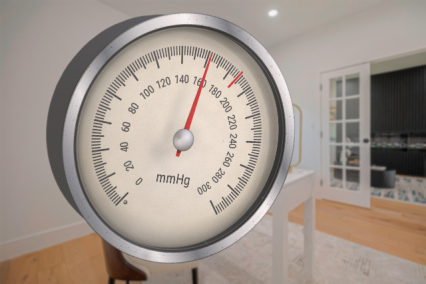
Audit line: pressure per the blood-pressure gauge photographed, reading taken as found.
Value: 160 mmHg
